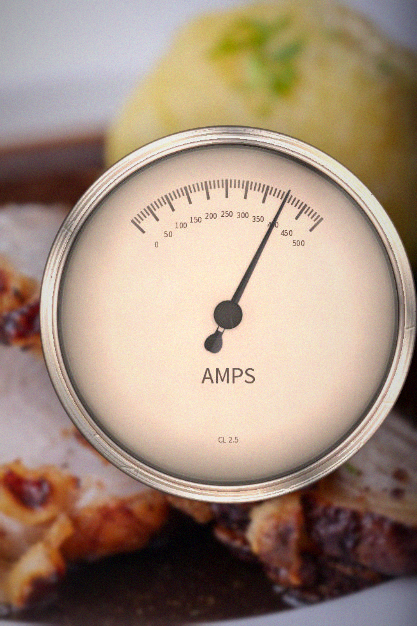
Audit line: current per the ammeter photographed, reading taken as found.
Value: 400 A
